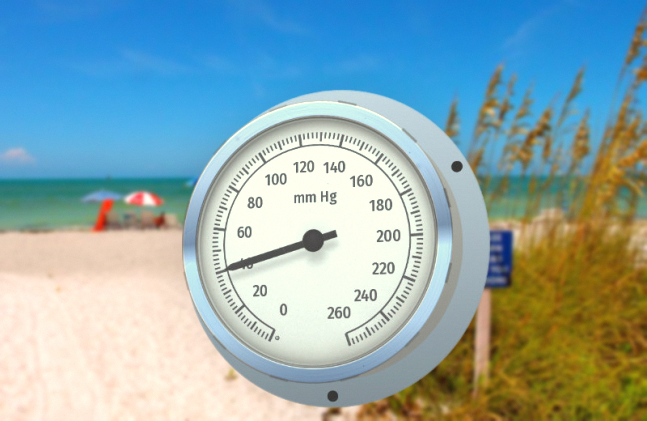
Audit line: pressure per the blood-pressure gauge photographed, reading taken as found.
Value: 40 mmHg
